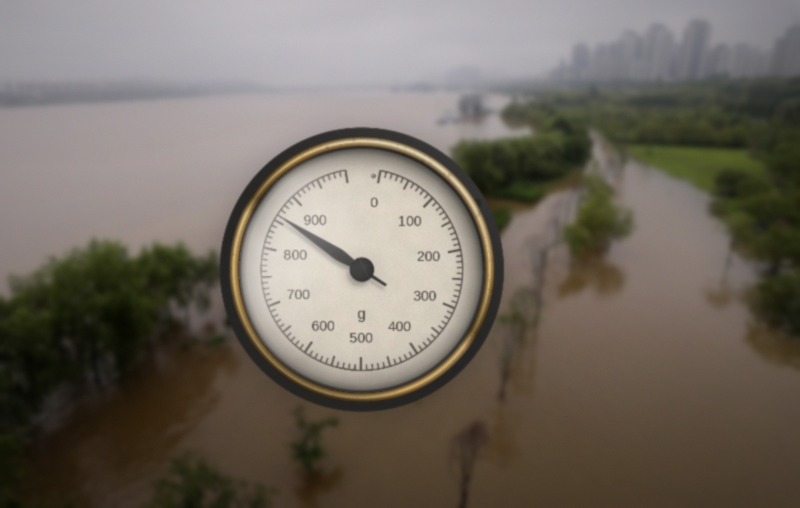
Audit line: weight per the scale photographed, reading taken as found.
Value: 860 g
